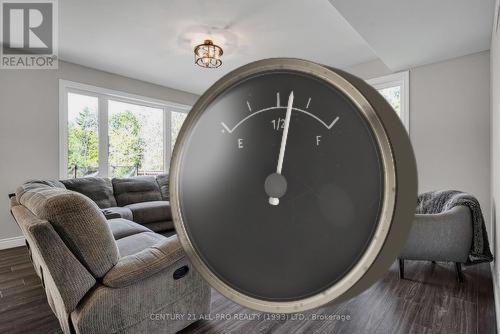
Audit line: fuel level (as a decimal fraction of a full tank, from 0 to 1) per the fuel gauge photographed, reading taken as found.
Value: 0.625
